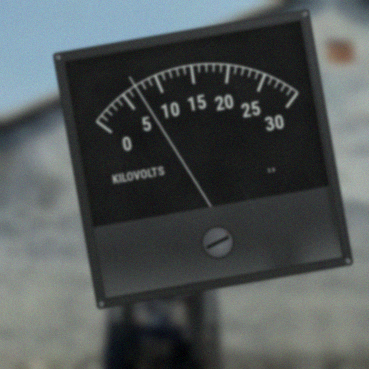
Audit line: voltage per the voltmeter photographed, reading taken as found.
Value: 7 kV
